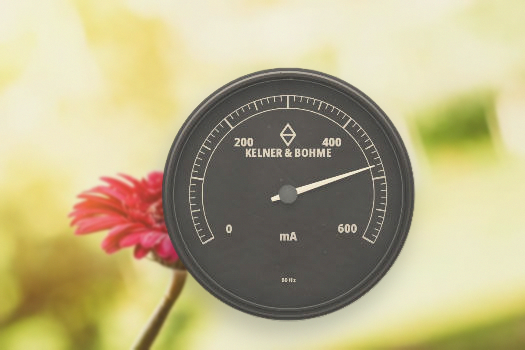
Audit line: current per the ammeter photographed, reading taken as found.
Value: 480 mA
